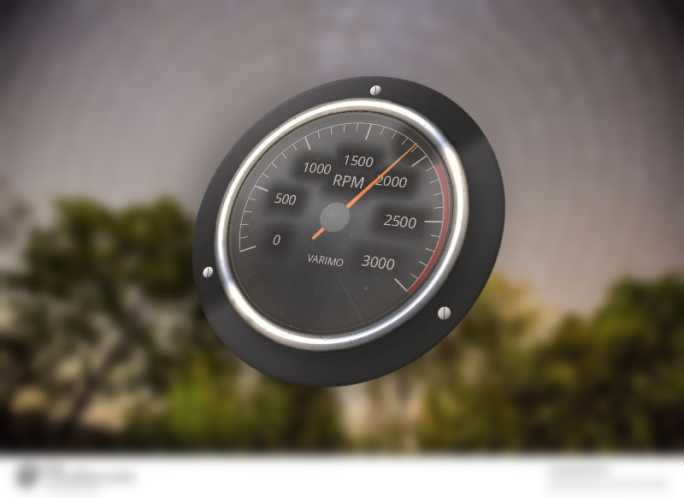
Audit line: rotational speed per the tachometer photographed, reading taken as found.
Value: 1900 rpm
